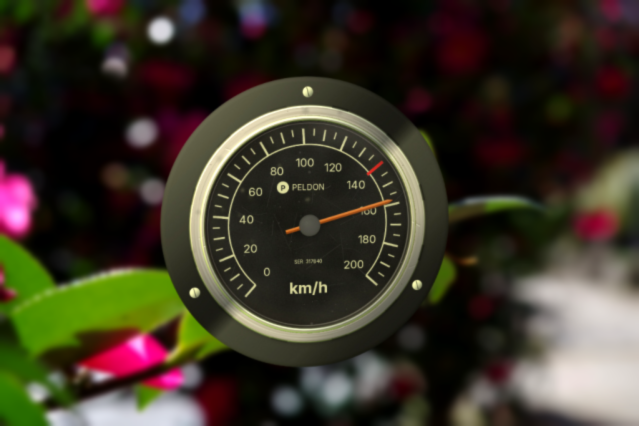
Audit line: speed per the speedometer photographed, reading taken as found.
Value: 157.5 km/h
